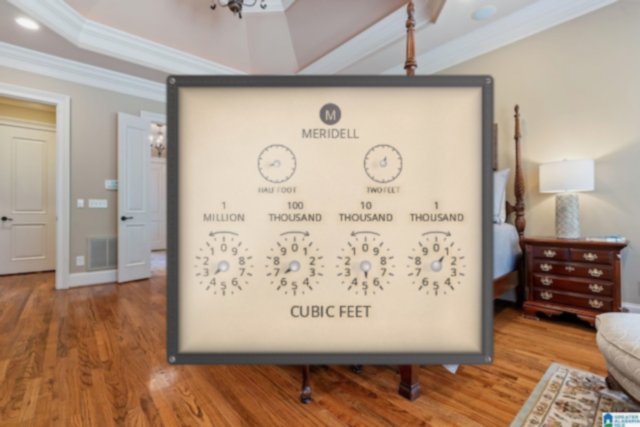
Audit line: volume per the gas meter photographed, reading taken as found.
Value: 365100 ft³
